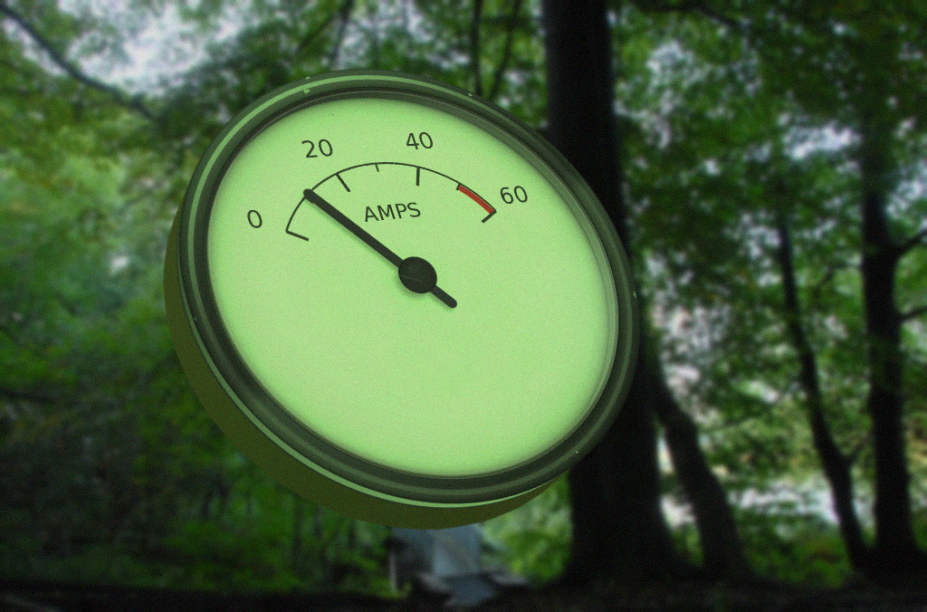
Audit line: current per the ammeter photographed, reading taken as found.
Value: 10 A
